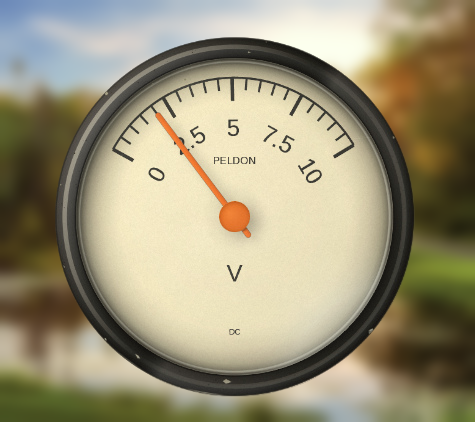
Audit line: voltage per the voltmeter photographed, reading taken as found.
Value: 2 V
